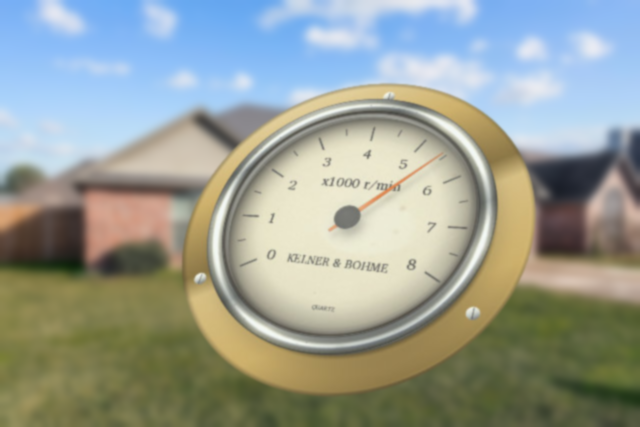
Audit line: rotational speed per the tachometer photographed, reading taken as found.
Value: 5500 rpm
